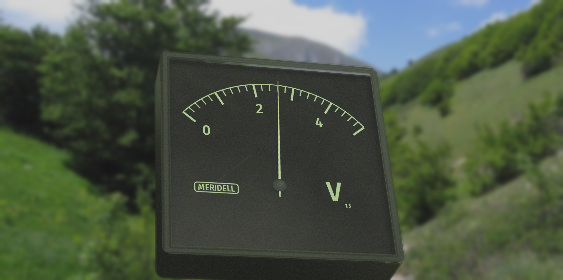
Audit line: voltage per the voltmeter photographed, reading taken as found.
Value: 2.6 V
